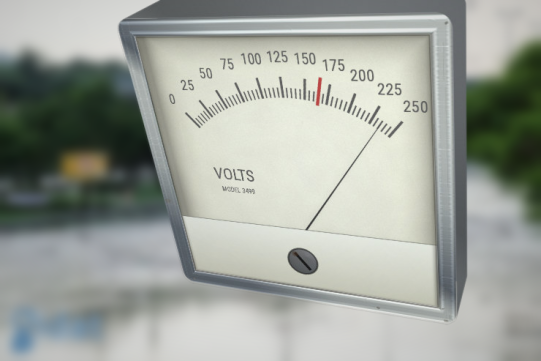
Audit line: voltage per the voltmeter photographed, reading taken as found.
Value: 235 V
